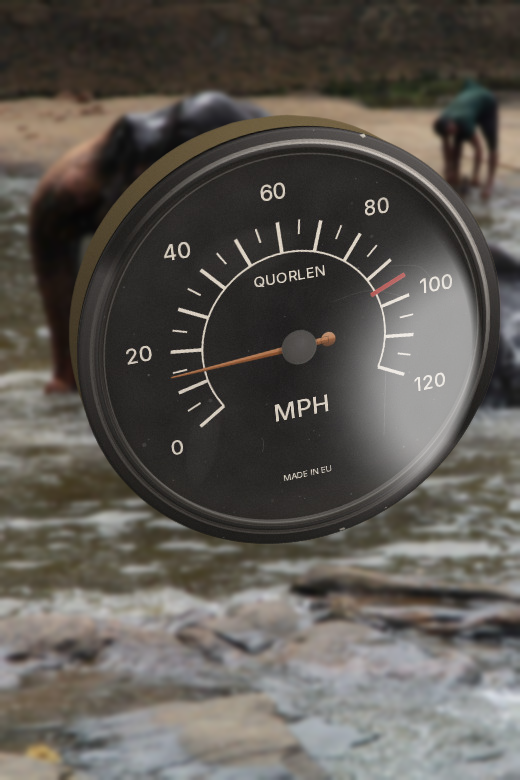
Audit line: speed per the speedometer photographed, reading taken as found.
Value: 15 mph
